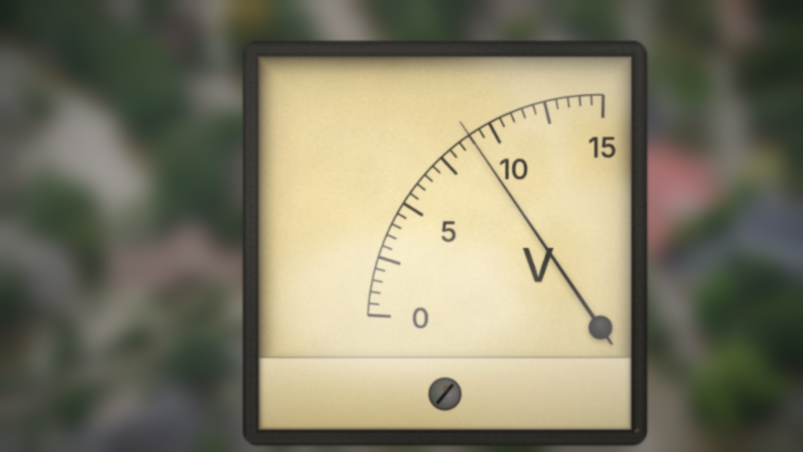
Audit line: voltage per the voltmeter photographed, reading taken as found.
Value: 9 V
